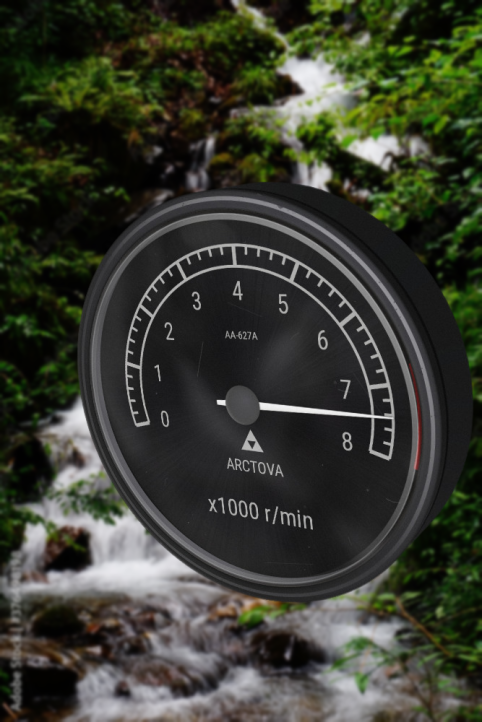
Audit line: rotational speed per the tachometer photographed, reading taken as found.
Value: 7400 rpm
